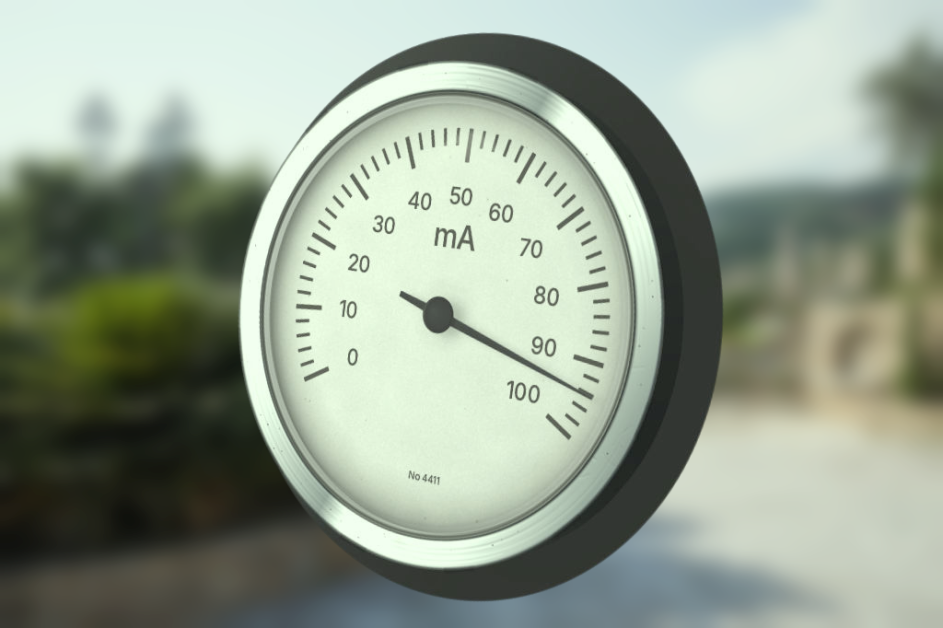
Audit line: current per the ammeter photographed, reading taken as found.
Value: 94 mA
